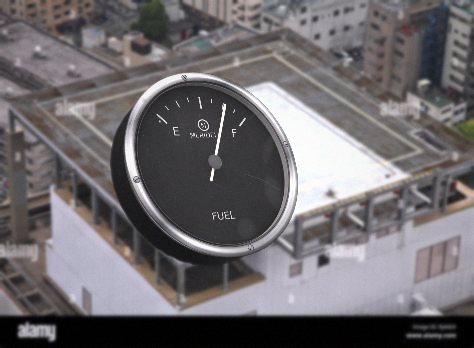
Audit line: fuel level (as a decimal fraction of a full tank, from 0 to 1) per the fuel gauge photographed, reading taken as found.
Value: 0.75
